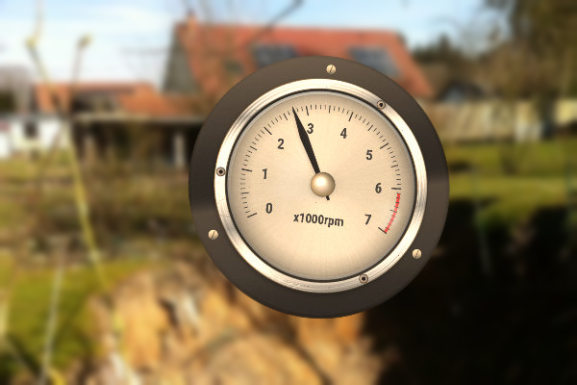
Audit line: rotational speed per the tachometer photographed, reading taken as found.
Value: 2700 rpm
